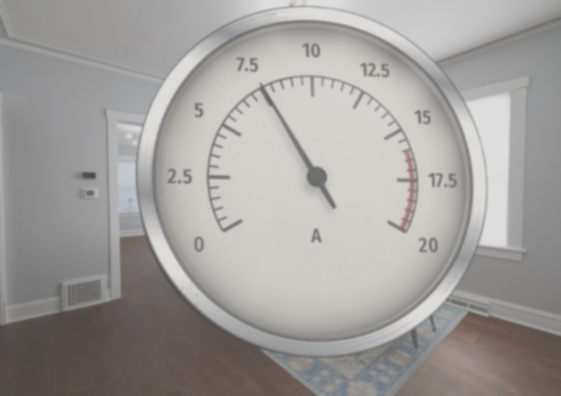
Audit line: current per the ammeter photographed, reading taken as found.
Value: 7.5 A
